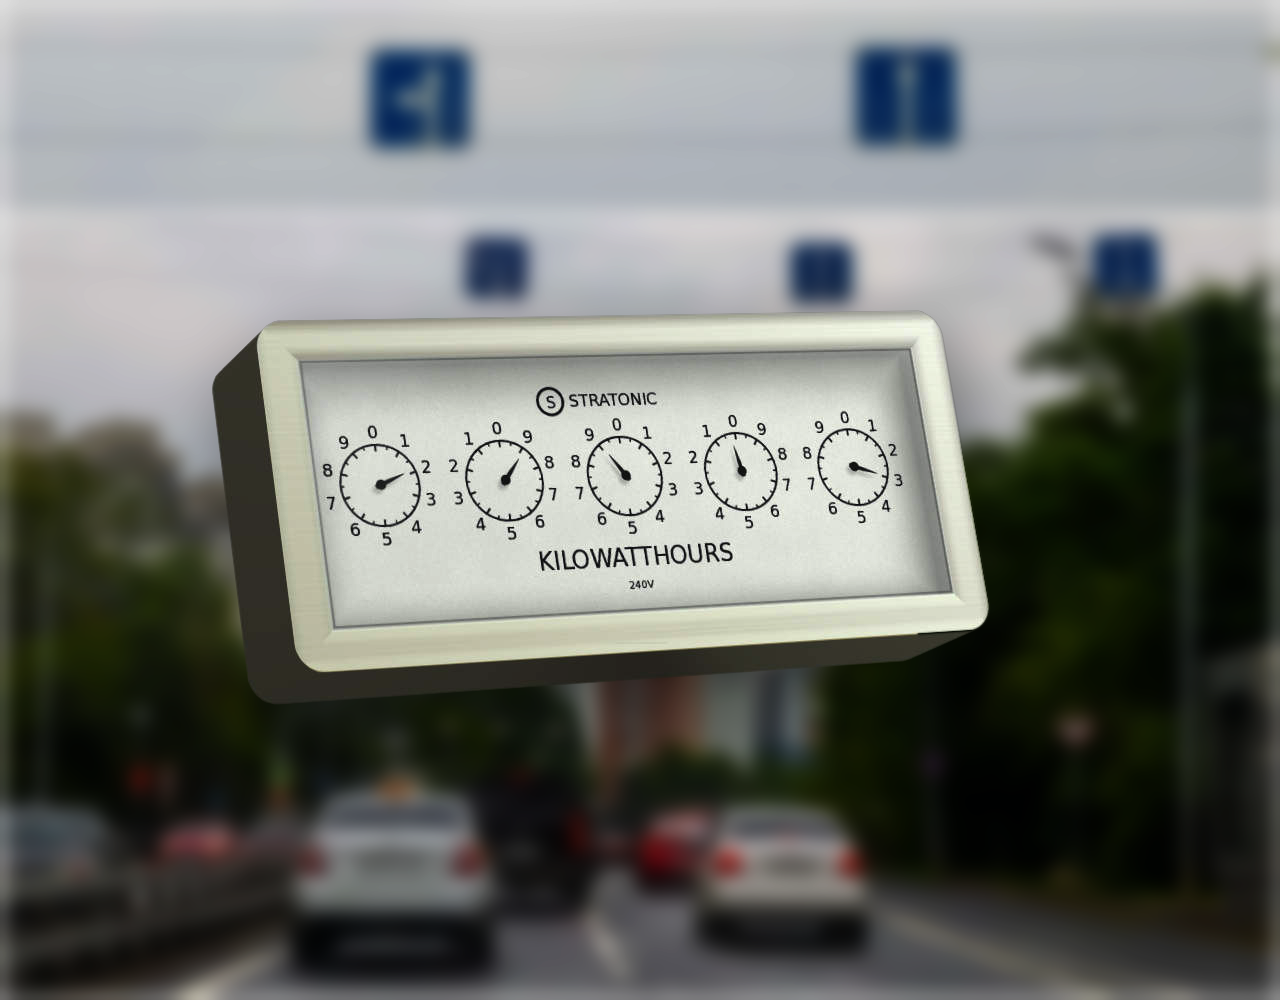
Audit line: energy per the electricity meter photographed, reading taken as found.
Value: 18903 kWh
